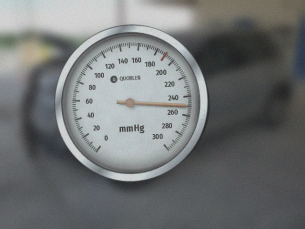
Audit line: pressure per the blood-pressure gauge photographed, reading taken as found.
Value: 250 mmHg
